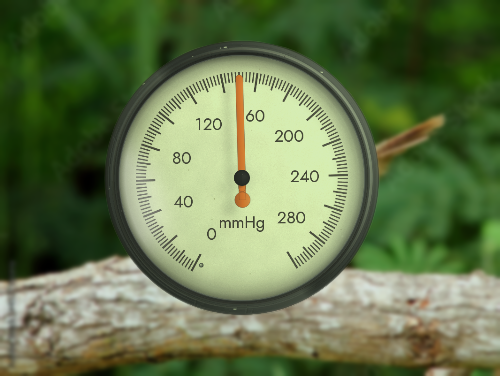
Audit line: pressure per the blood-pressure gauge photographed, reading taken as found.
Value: 150 mmHg
